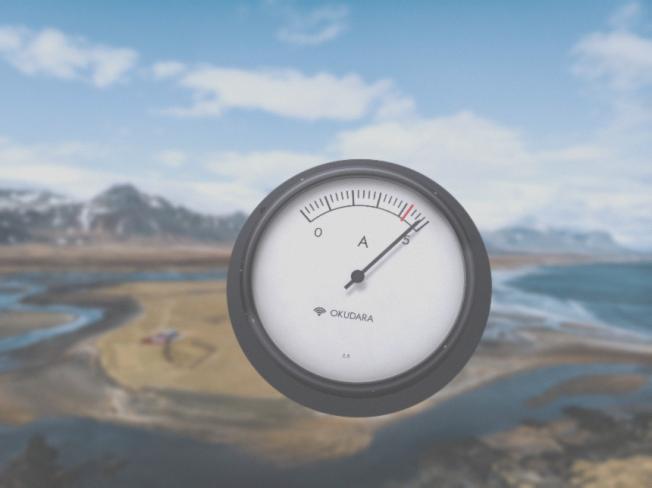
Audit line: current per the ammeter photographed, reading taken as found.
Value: 4.8 A
